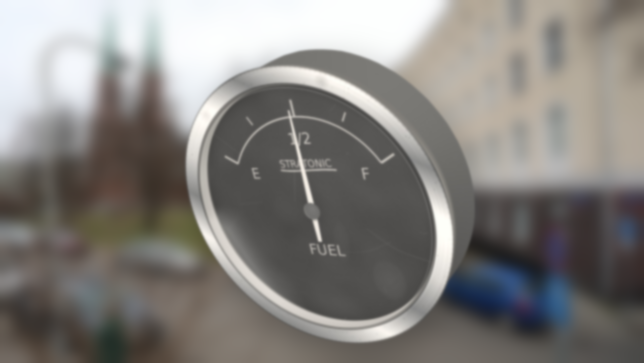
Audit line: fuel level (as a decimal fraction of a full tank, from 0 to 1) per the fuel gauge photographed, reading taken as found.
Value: 0.5
